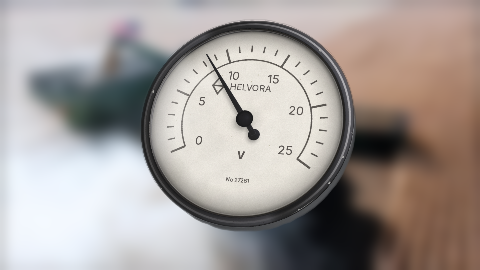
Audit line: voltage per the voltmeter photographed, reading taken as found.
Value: 8.5 V
